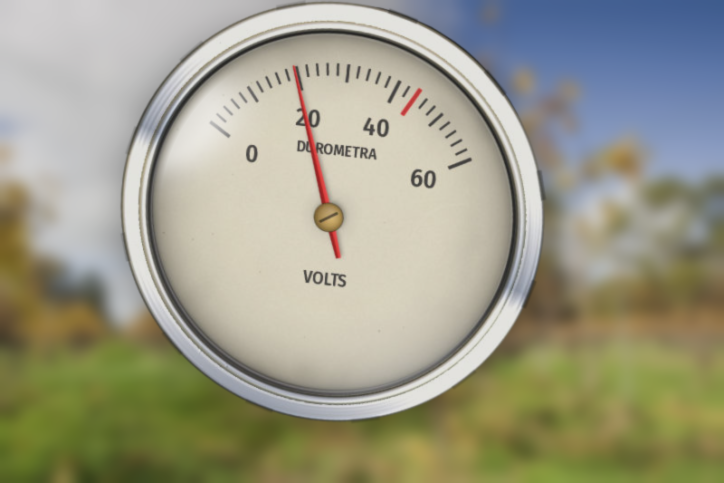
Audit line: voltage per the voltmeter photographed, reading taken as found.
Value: 20 V
